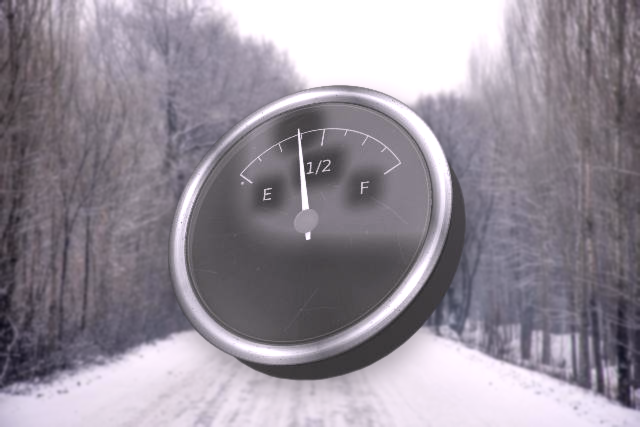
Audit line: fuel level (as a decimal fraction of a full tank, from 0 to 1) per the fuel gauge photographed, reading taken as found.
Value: 0.375
